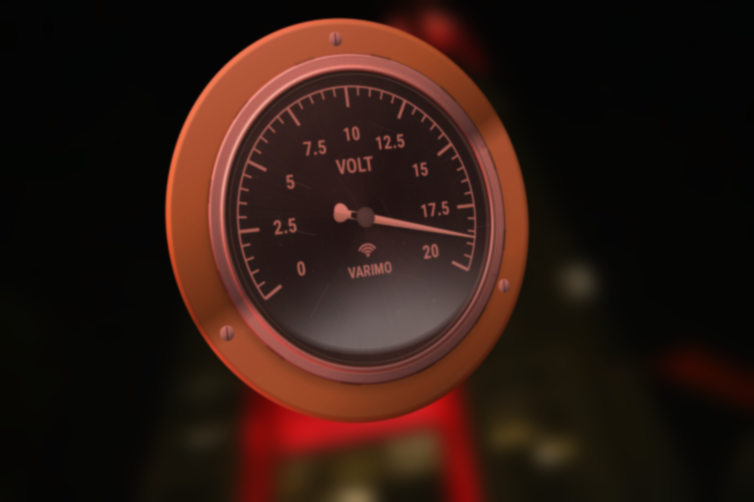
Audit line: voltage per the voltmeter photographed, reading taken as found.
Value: 18.75 V
